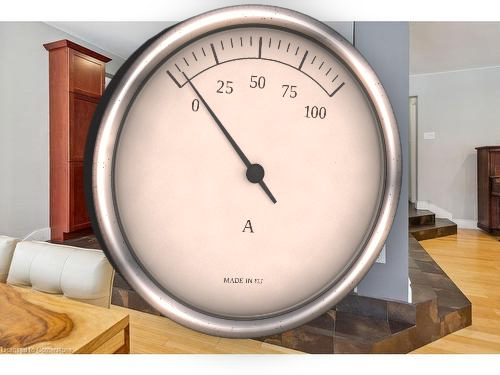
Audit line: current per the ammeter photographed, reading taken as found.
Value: 5 A
